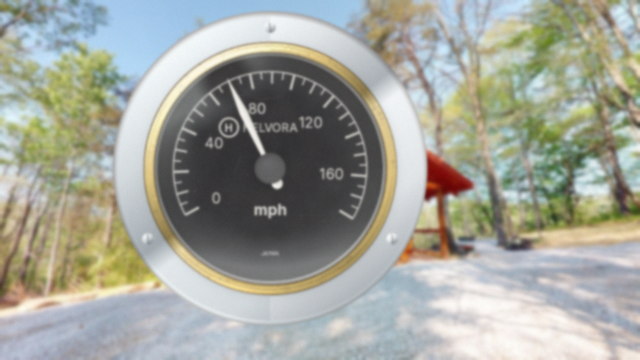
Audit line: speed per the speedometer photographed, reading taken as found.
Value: 70 mph
